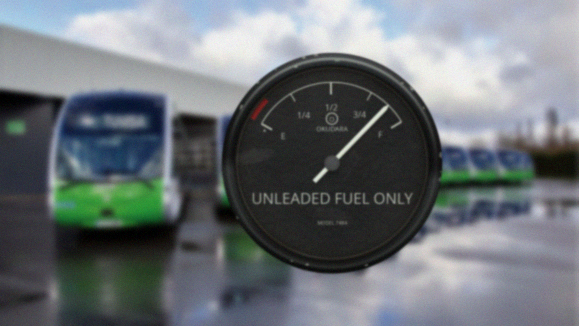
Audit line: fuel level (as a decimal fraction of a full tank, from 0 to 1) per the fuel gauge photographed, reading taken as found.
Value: 0.875
